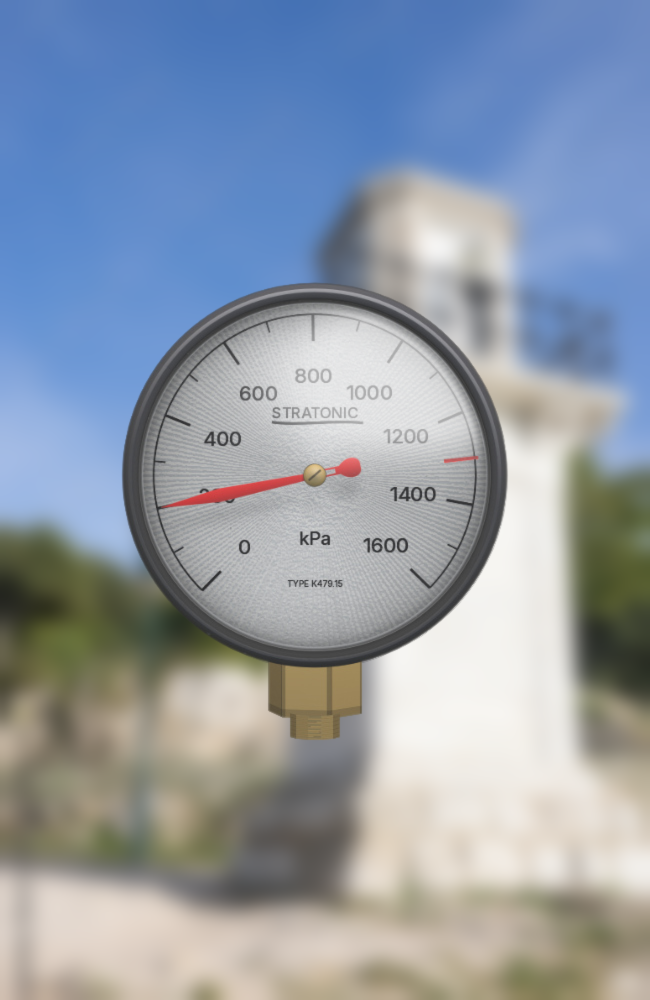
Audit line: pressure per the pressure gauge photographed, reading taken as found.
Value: 200 kPa
